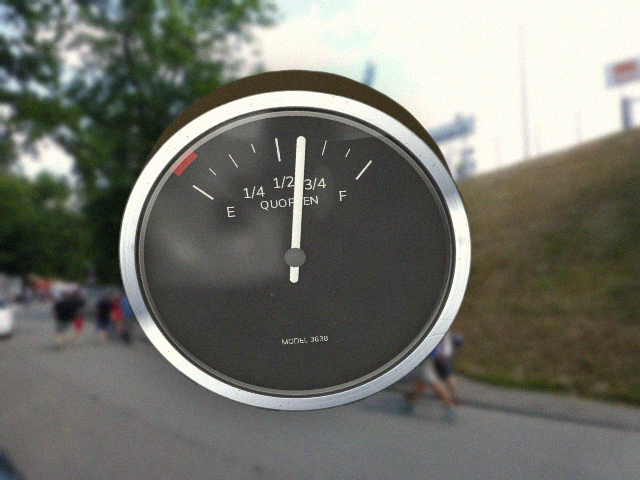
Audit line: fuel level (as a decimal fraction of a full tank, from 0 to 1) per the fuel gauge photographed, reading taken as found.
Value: 0.625
